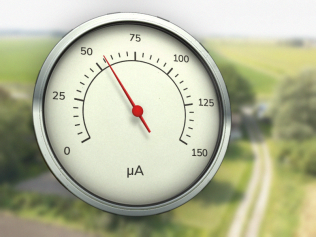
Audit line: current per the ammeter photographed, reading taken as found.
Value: 55 µA
